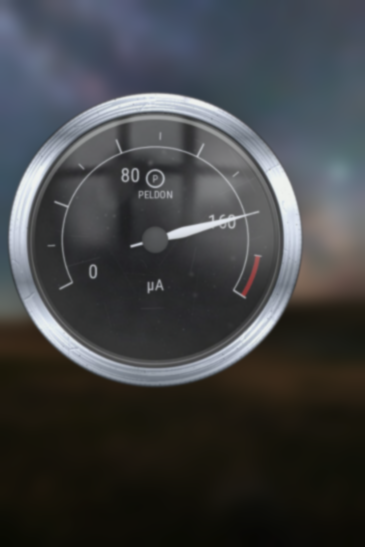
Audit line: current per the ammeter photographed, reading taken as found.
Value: 160 µA
